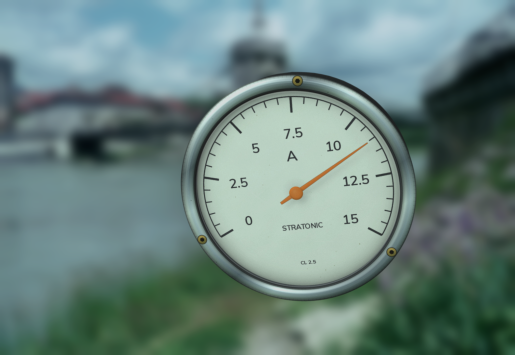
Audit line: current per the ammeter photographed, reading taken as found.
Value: 11 A
